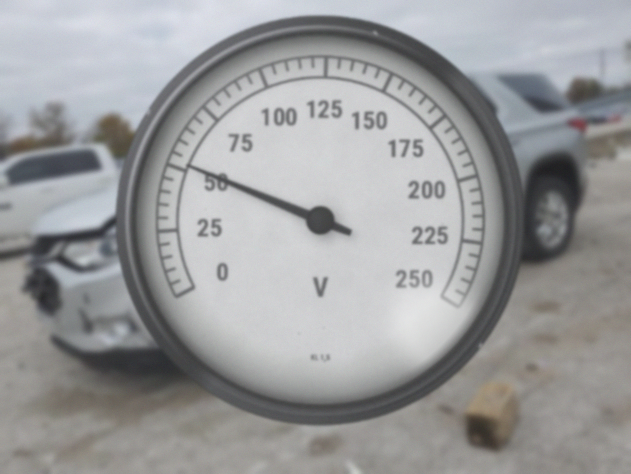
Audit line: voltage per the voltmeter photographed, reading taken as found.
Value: 52.5 V
